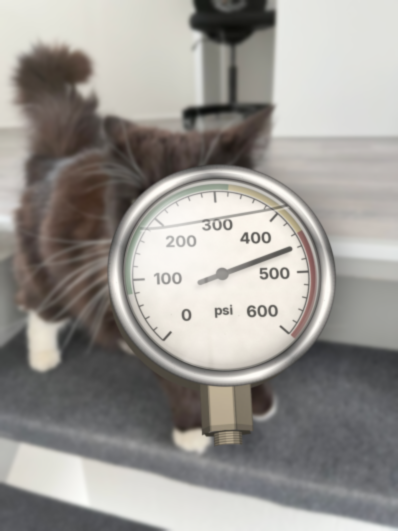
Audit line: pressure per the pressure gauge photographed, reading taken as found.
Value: 460 psi
